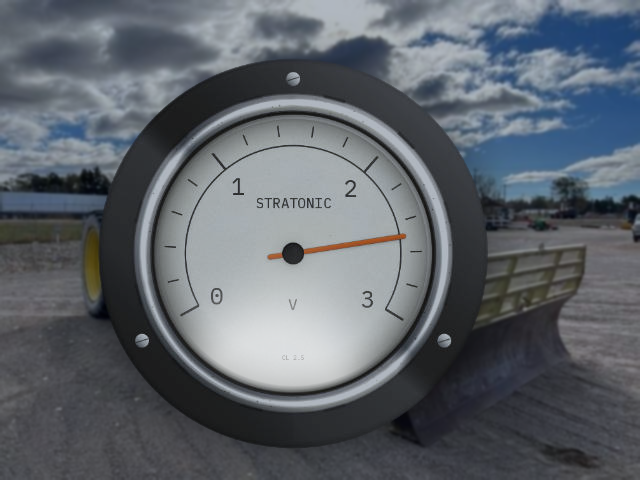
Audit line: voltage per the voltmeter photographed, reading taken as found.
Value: 2.5 V
